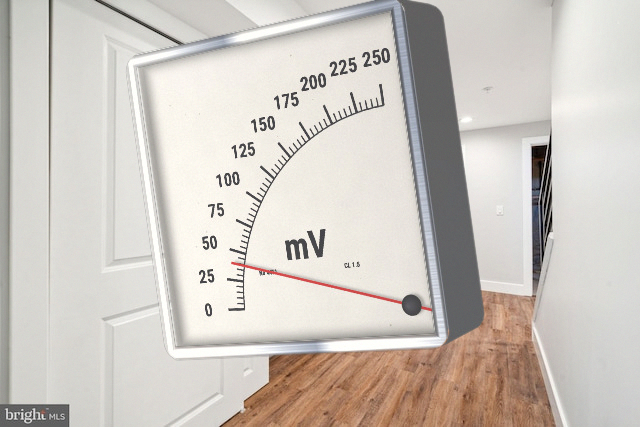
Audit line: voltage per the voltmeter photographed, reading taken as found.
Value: 40 mV
